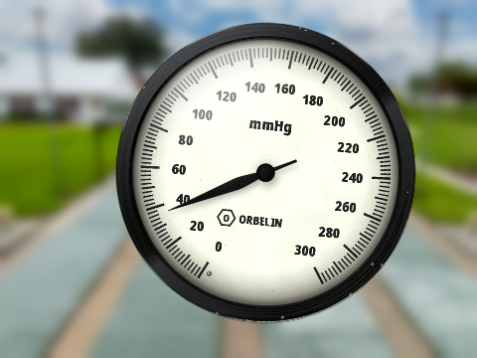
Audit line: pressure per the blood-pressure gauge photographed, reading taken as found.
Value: 36 mmHg
